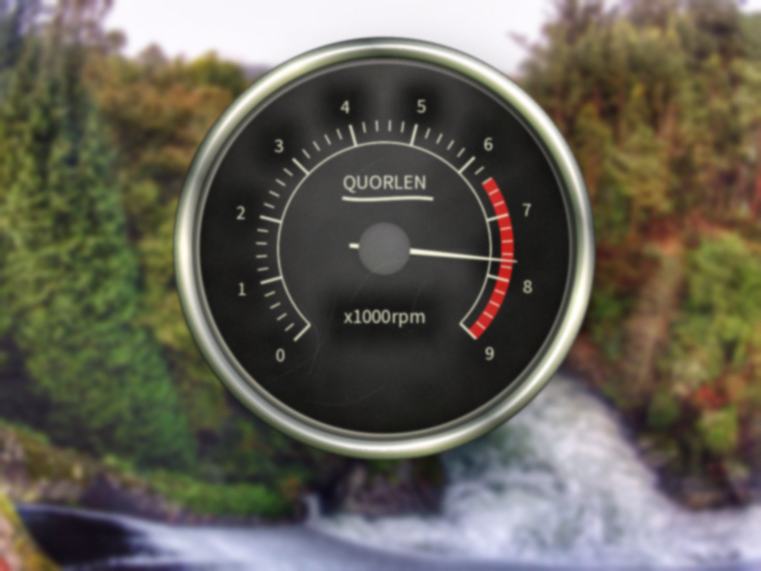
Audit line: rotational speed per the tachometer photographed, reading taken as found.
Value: 7700 rpm
